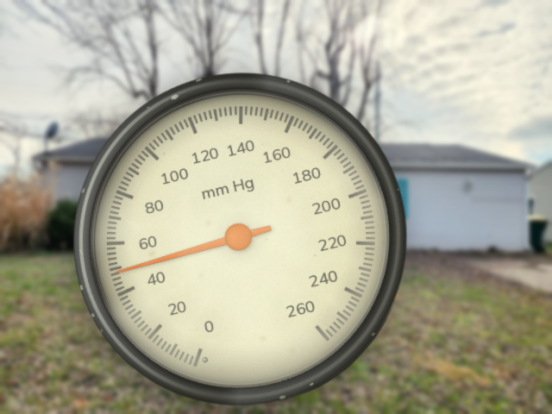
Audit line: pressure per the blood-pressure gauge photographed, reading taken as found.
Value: 48 mmHg
